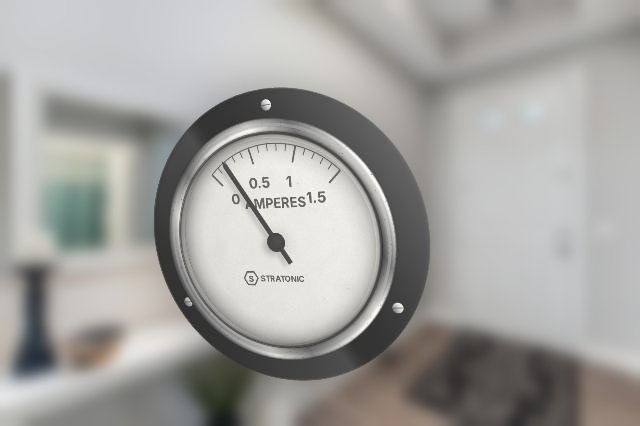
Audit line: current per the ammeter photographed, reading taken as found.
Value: 0.2 A
